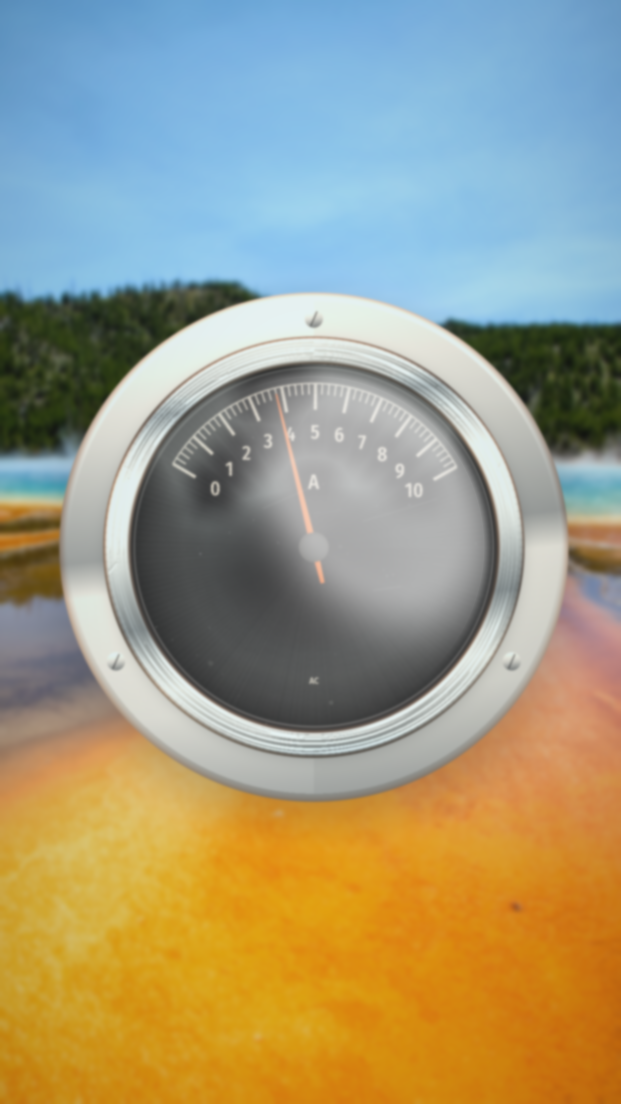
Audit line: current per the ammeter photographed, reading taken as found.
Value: 3.8 A
